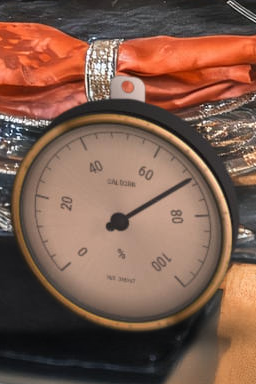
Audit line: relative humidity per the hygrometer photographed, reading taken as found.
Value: 70 %
